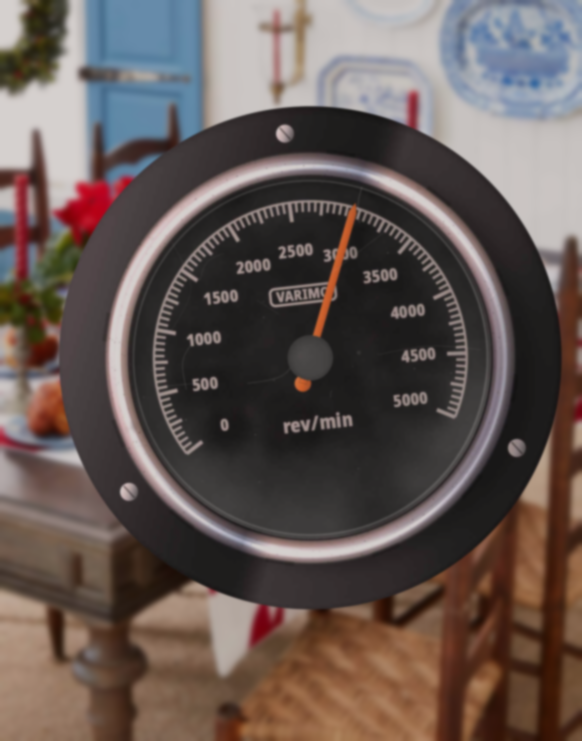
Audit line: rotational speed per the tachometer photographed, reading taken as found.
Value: 3000 rpm
